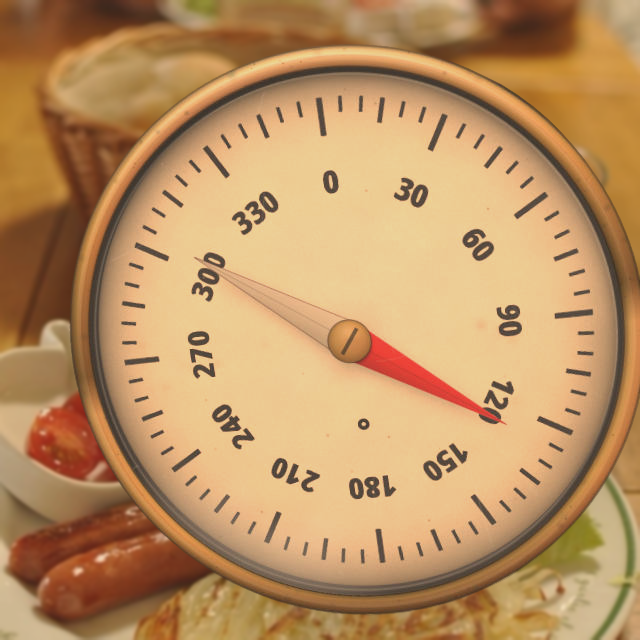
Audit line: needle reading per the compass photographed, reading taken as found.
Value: 125 °
